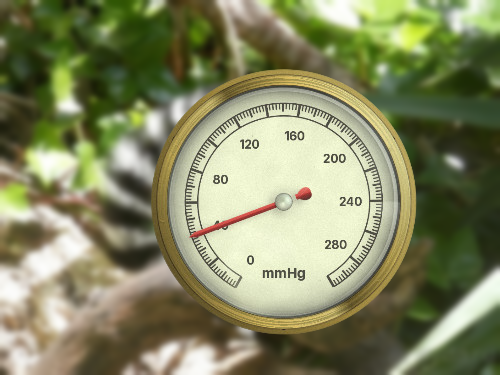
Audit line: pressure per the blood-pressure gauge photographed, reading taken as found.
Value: 40 mmHg
